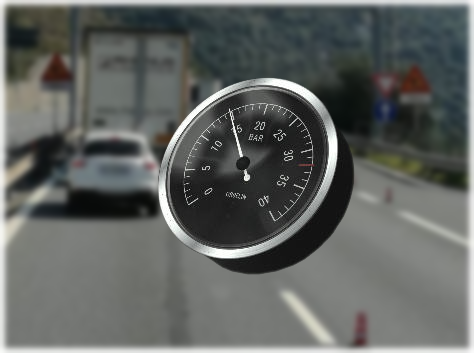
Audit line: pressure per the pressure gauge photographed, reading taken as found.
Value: 15 bar
